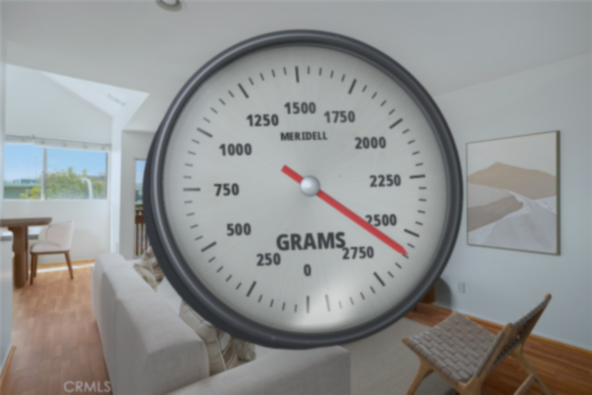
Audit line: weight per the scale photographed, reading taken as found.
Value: 2600 g
